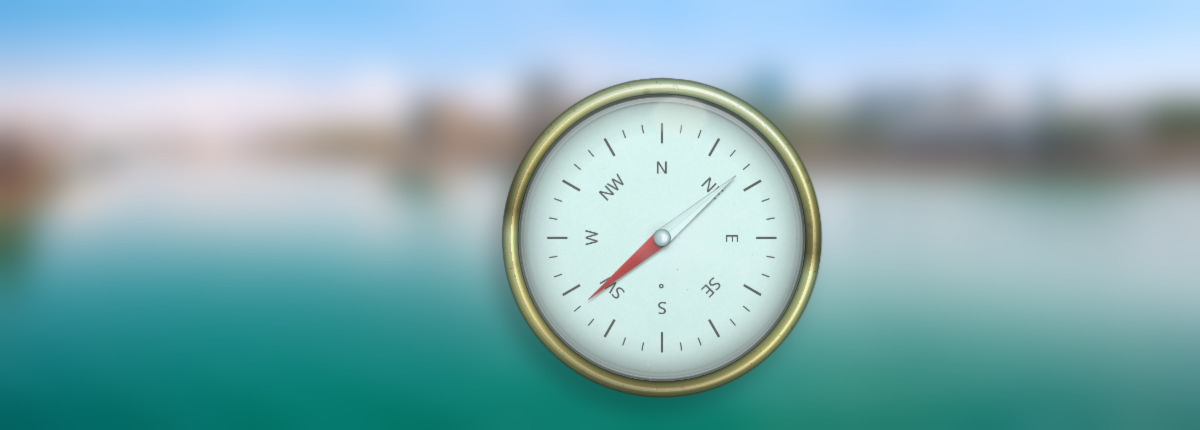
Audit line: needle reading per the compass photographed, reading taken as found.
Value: 230 °
